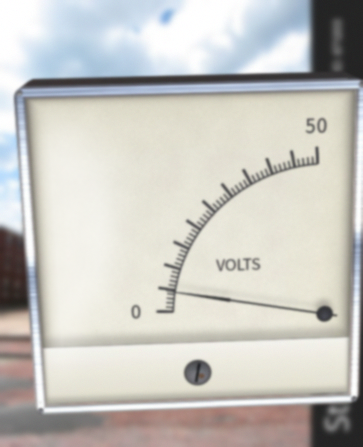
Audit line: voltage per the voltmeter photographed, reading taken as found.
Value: 5 V
